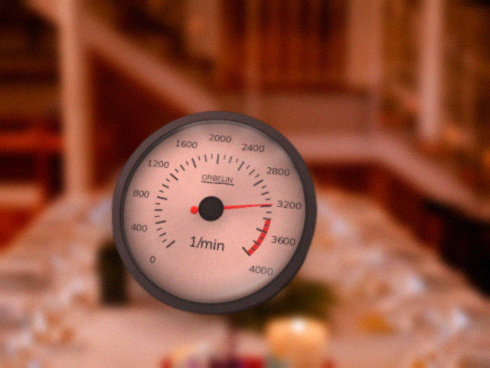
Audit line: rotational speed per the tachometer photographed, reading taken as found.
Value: 3200 rpm
